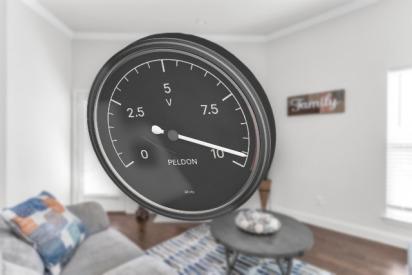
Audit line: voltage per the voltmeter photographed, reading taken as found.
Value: 9.5 V
